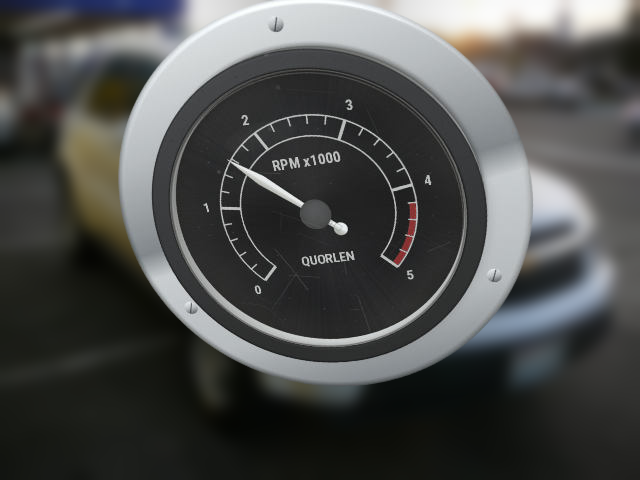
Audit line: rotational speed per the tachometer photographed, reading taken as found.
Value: 1600 rpm
